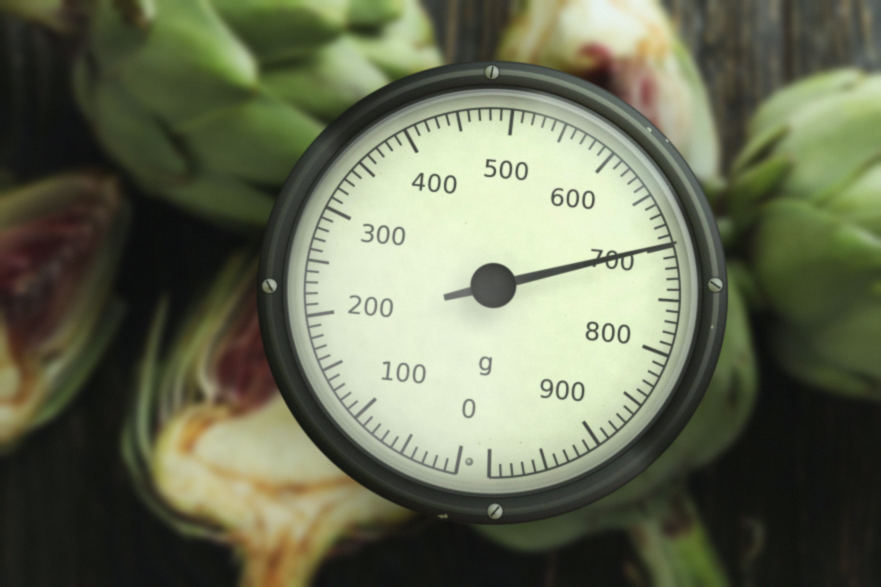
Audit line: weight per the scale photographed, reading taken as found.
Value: 700 g
